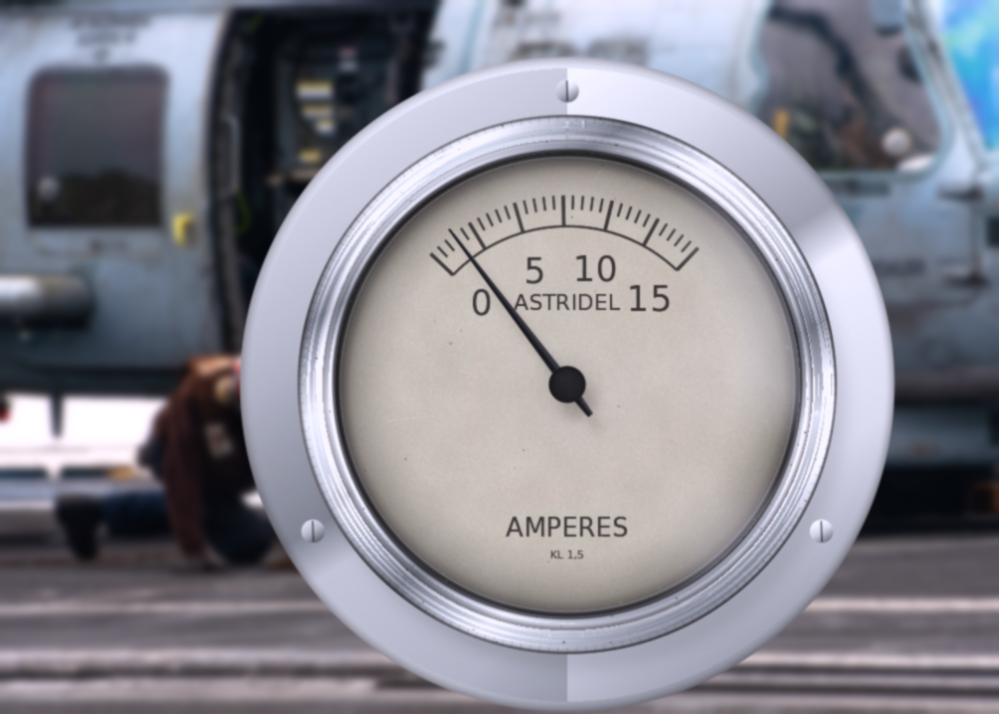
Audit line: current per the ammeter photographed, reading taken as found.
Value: 1.5 A
